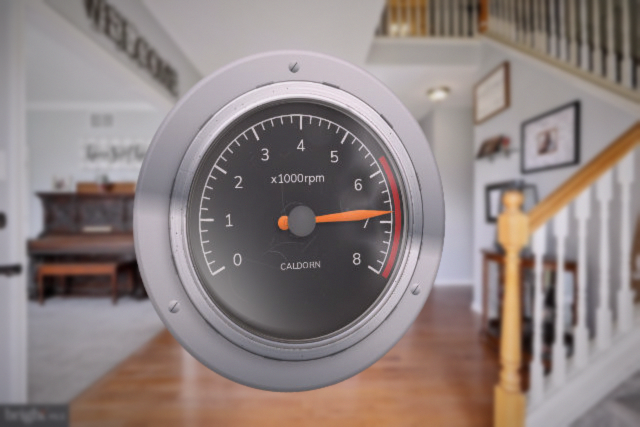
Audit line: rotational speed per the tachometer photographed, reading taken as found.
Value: 6800 rpm
